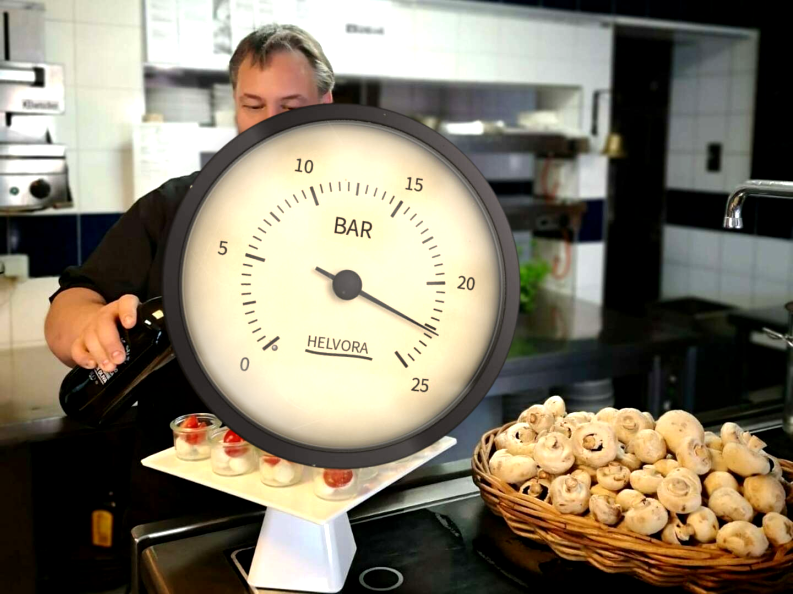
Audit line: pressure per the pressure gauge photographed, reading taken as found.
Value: 22.75 bar
